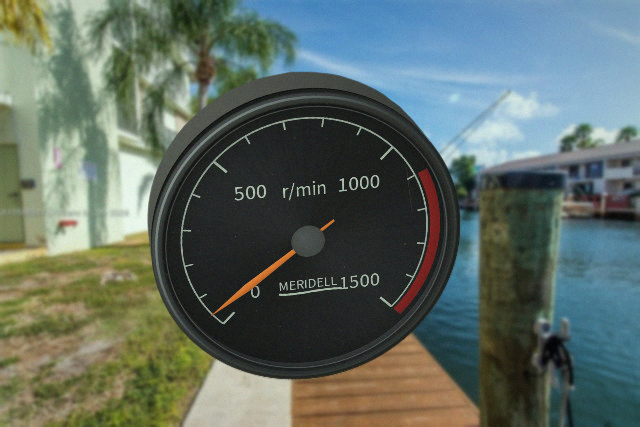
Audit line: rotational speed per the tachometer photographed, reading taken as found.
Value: 50 rpm
